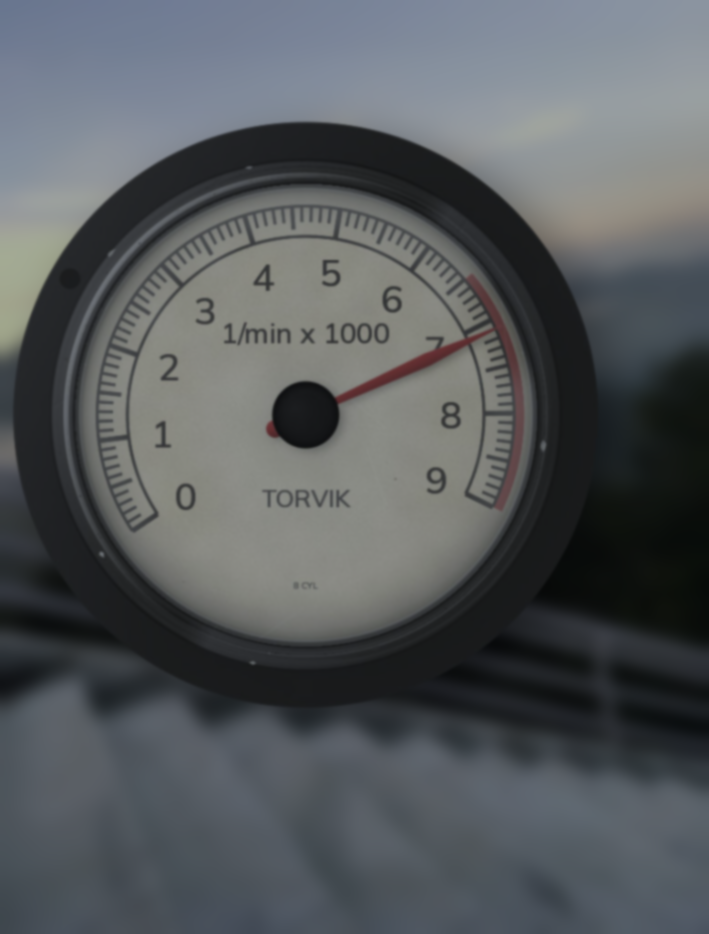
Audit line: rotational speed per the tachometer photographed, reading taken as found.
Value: 7100 rpm
